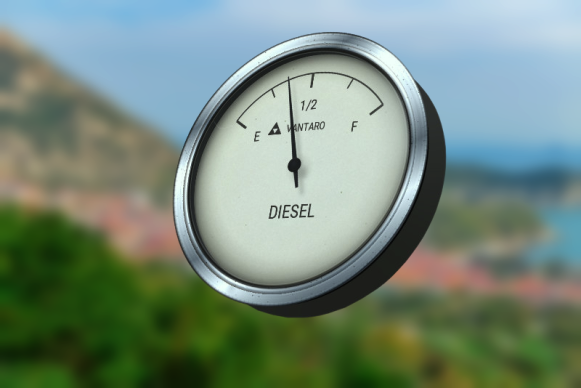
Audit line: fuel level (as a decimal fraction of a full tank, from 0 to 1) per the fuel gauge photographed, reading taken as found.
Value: 0.375
